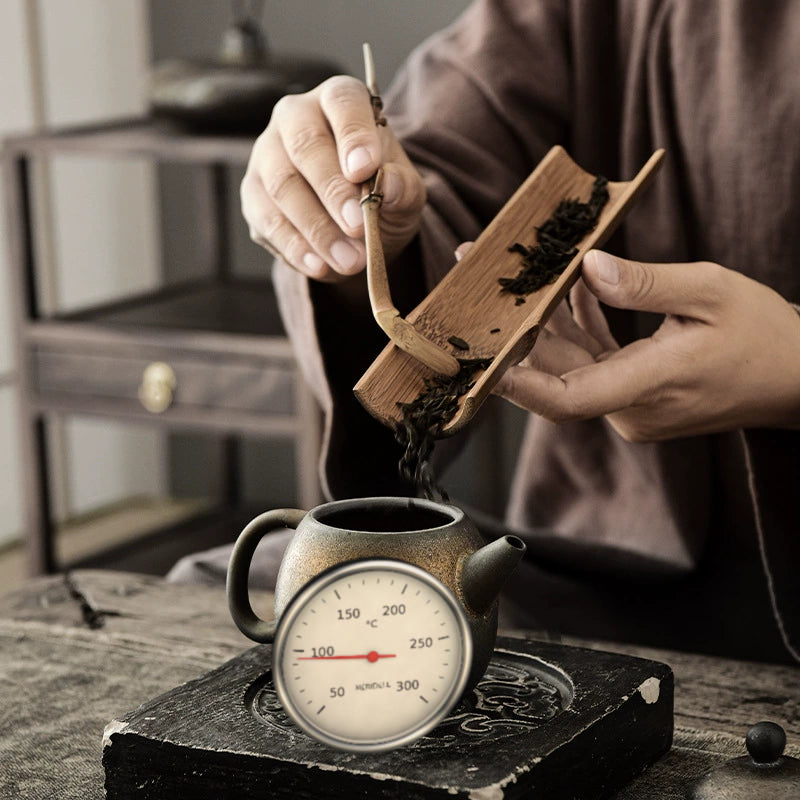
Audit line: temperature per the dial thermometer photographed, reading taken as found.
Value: 95 °C
